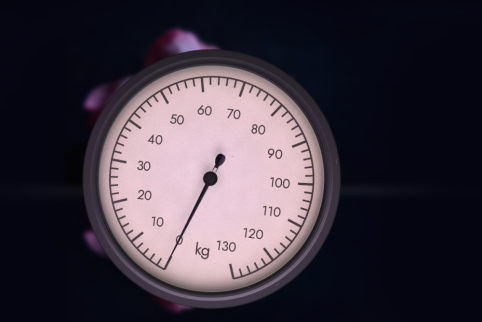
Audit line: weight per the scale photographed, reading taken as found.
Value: 0 kg
